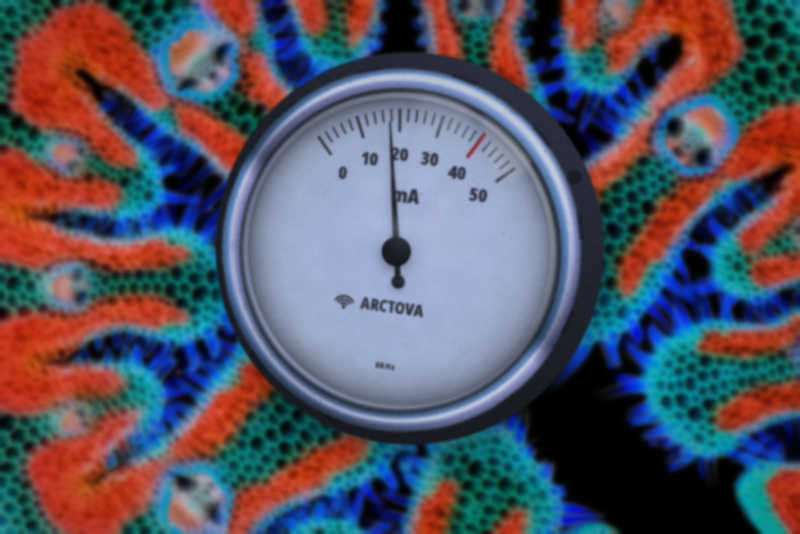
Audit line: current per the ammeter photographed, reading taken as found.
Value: 18 mA
